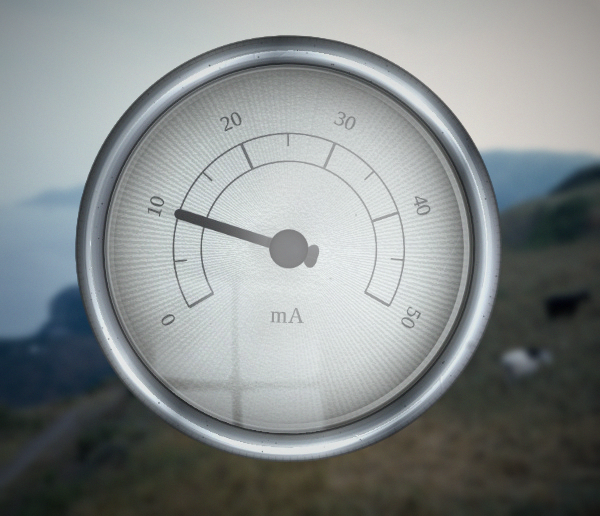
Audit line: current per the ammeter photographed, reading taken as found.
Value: 10 mA
